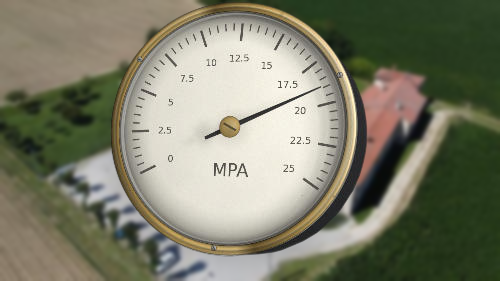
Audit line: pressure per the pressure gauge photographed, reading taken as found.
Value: 19 MPa
